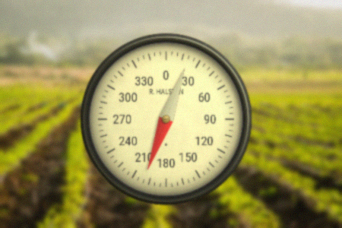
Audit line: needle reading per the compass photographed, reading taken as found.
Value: 200 °
